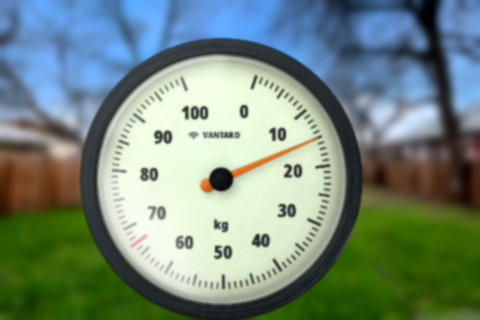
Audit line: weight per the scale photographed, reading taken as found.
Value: 15 kg
